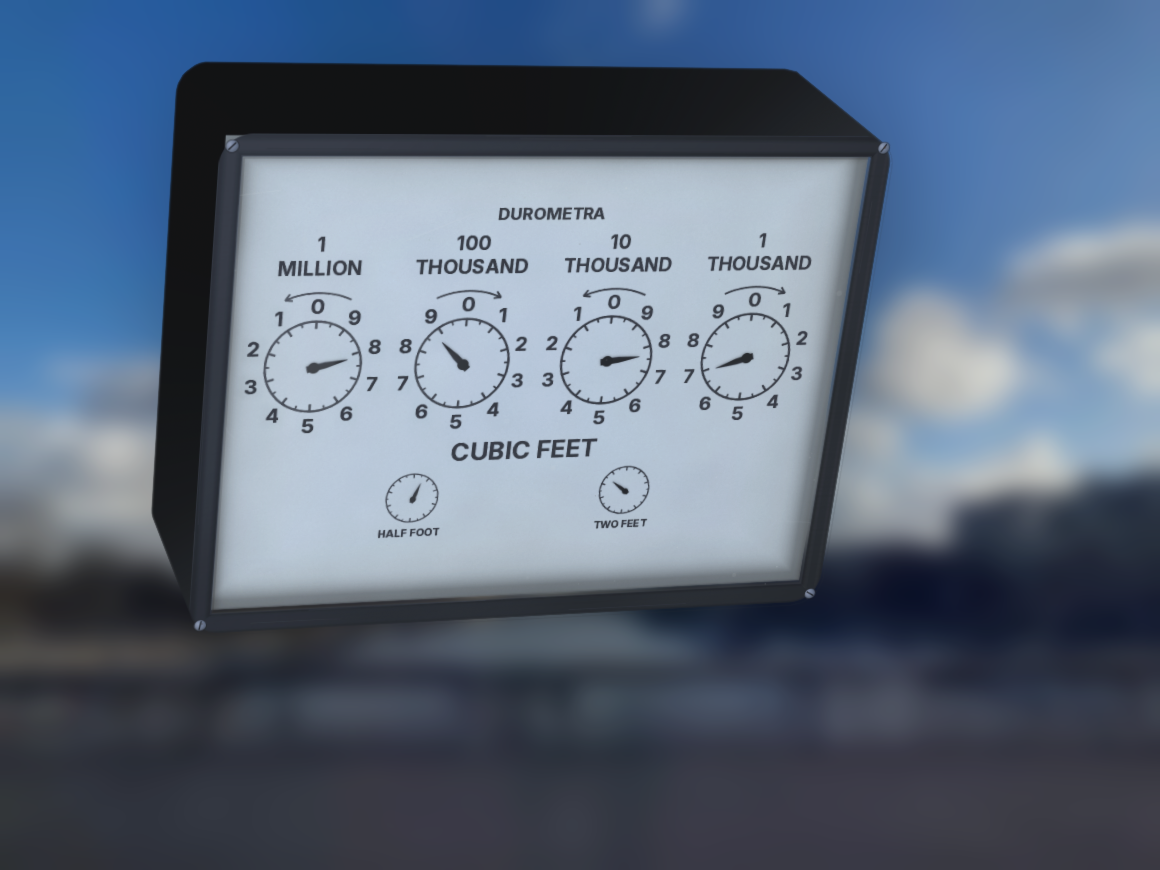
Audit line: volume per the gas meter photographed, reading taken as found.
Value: 787700 ft³
